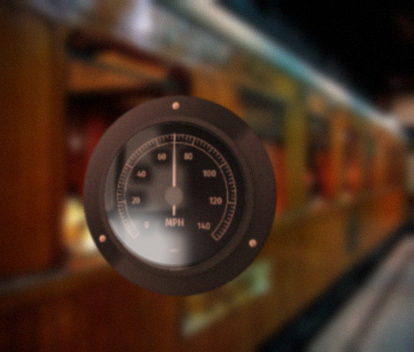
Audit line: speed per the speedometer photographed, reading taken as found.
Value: 70 mph
